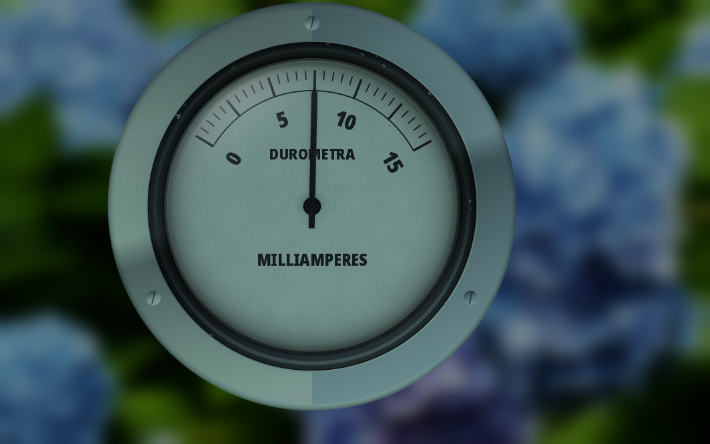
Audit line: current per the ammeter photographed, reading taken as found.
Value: 7.5 mA
